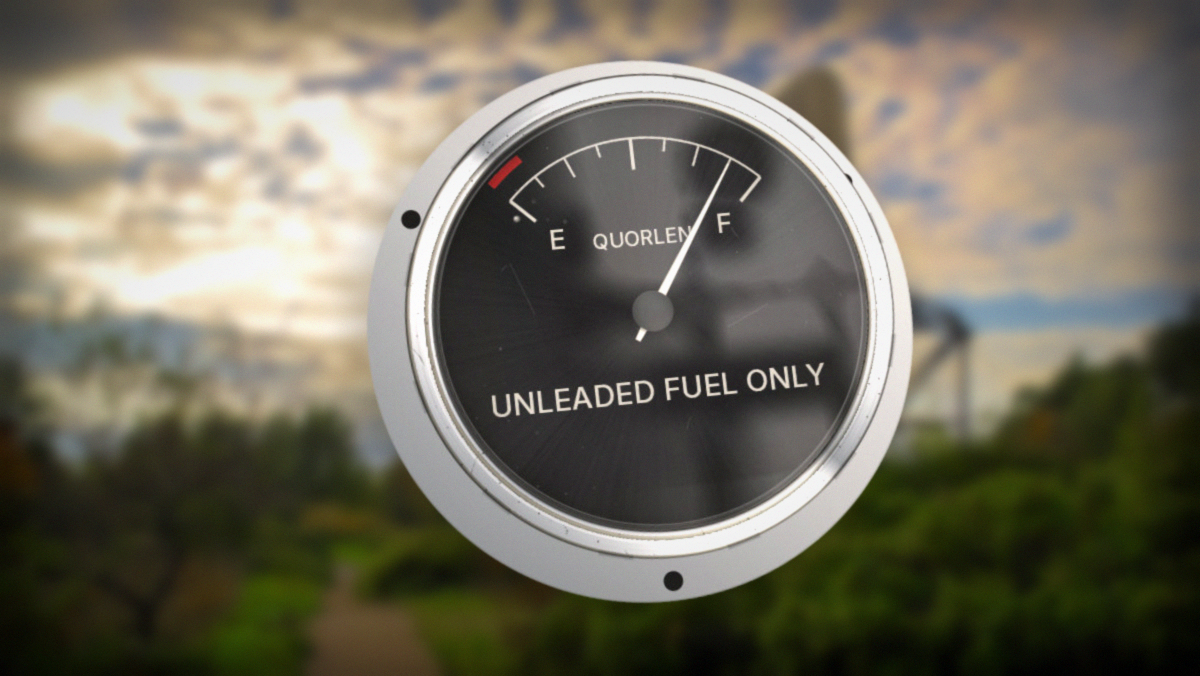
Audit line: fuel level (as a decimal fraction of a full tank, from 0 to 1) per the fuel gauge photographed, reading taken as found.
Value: 0.875
